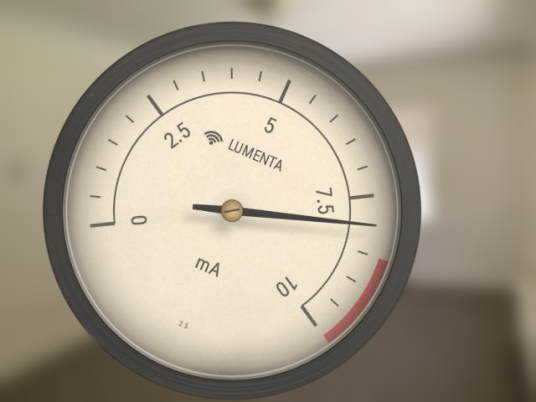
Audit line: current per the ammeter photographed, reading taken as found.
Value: 8 mA
